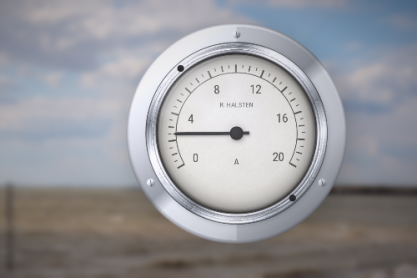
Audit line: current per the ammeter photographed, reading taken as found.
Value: 2.5 A
